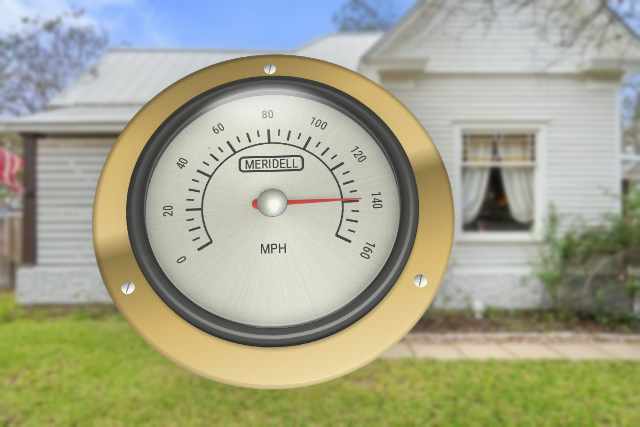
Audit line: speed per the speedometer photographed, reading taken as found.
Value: 140 mph
